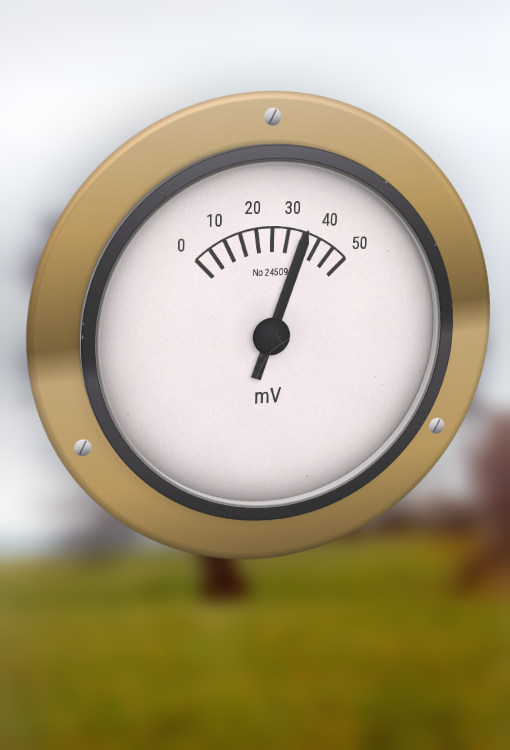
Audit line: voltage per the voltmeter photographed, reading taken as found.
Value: 35 mV
